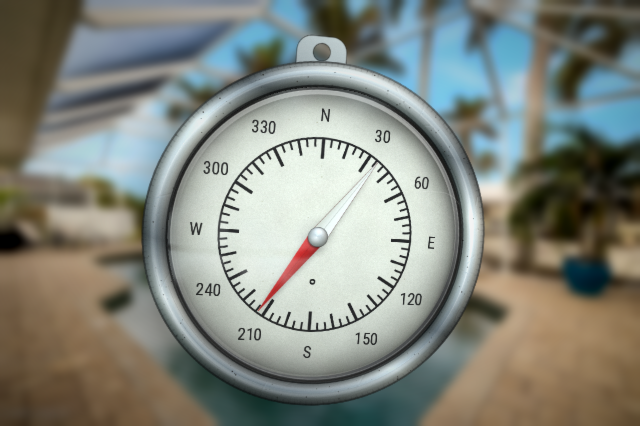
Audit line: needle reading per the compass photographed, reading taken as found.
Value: 215 °
